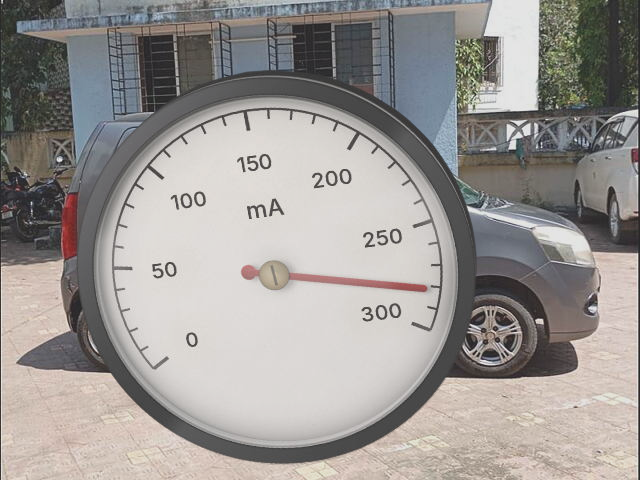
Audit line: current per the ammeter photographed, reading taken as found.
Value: 280 mA
